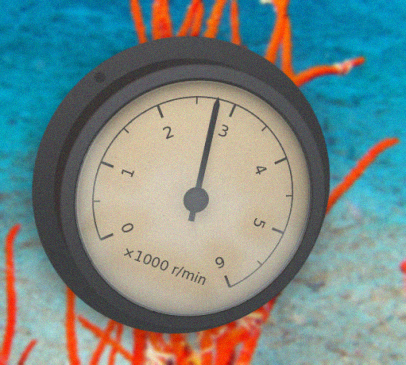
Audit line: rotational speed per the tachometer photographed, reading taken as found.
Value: 2750 rpm
